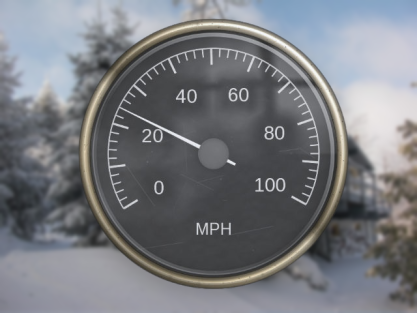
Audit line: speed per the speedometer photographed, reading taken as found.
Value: 24 mph
